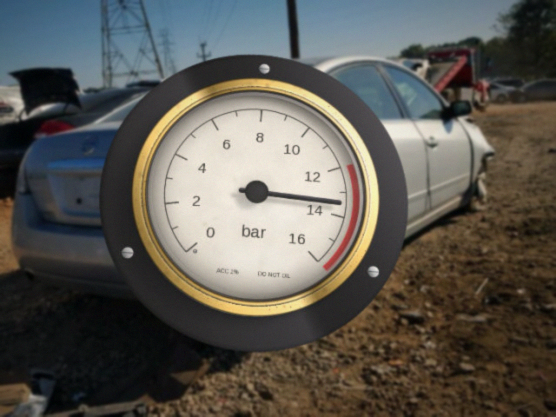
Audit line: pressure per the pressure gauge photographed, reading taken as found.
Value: 13.5 bar
